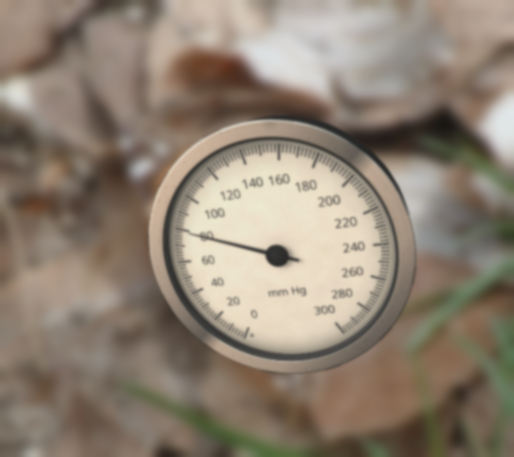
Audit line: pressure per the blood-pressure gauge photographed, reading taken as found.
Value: 80 mmHg
